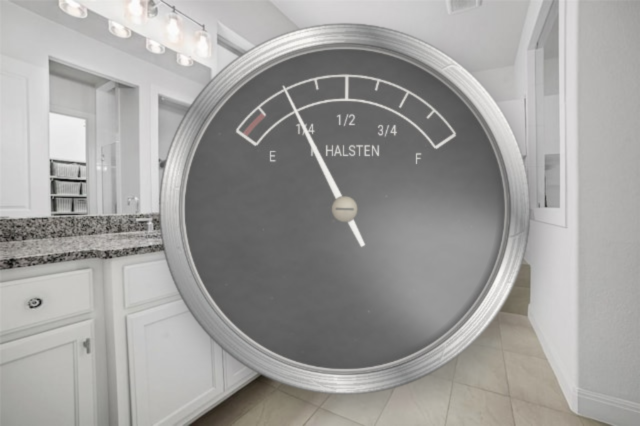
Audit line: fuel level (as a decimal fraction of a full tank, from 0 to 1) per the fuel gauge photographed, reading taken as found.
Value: 0.25
